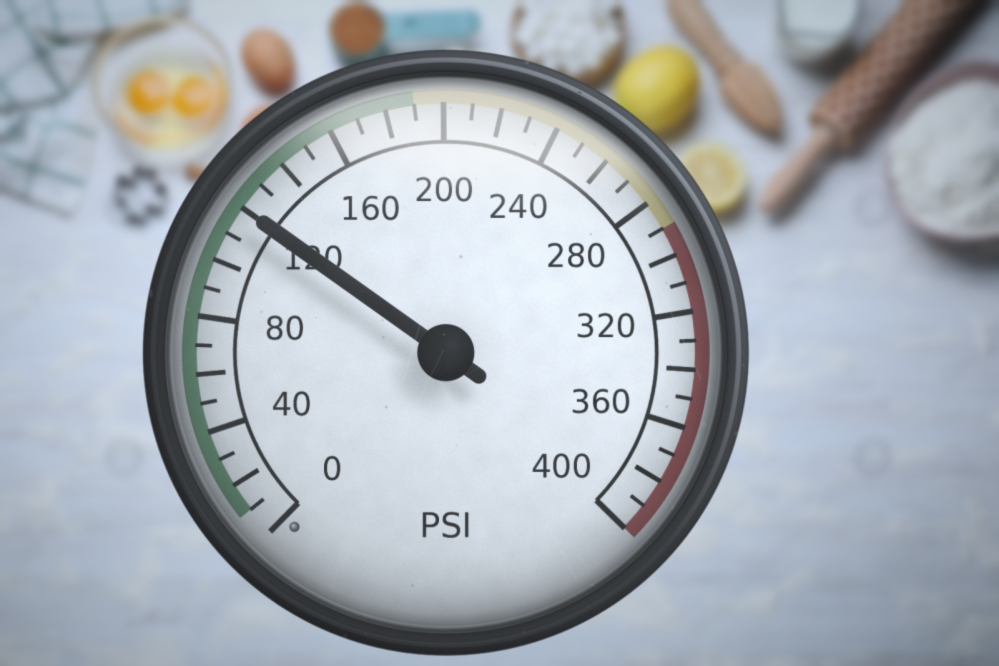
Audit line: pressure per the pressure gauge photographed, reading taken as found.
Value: 120 psi
